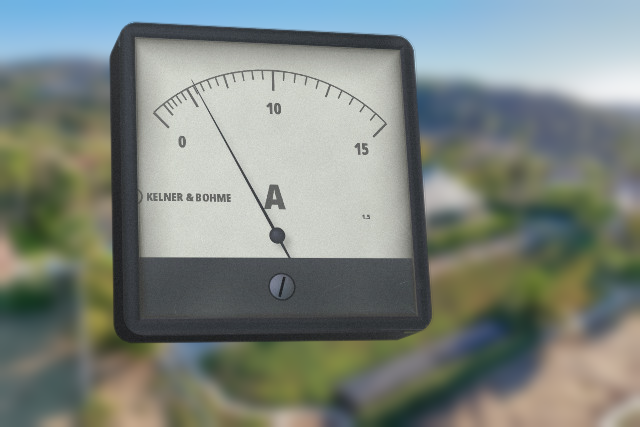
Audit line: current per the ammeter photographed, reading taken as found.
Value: 5.5 A
